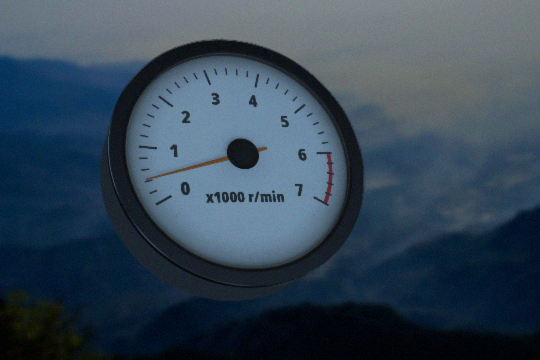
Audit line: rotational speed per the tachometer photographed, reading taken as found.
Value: 400 rpm
